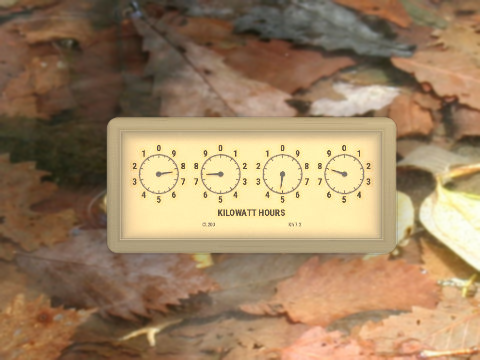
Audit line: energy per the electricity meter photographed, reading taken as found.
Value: 7748 kWh
